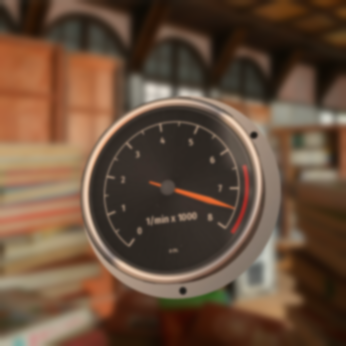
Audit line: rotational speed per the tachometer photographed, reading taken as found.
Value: 7500 rpm
